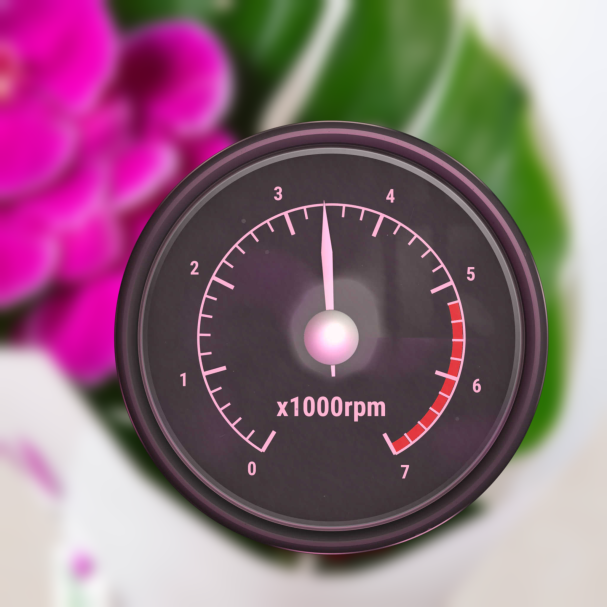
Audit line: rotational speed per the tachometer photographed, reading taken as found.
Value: 3400 rpm
